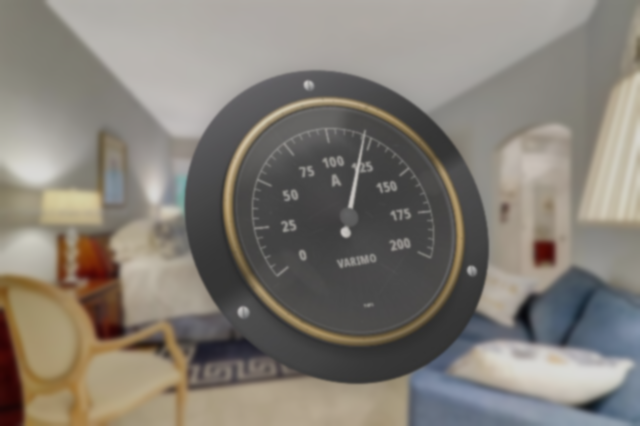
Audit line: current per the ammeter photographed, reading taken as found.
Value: 120 A
